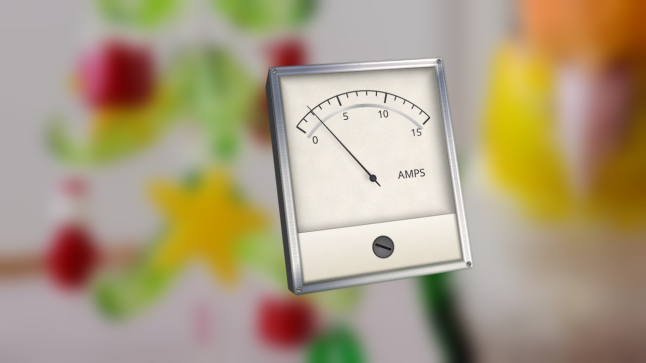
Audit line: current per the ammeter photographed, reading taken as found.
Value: 2 A
